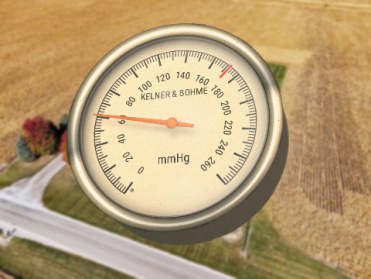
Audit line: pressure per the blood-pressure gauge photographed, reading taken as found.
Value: 60 mmHg
